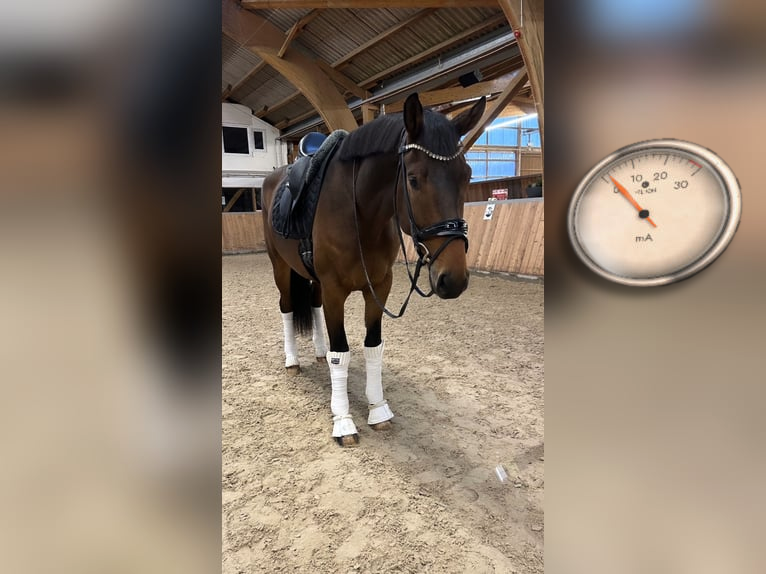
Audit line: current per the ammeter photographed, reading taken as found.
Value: 2 mA
